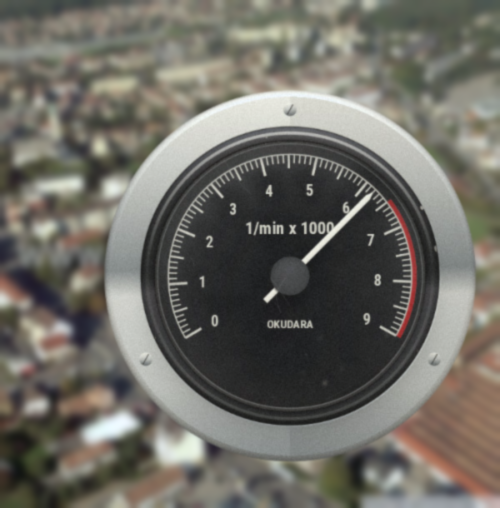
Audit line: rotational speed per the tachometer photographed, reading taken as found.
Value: 6200 rpm
